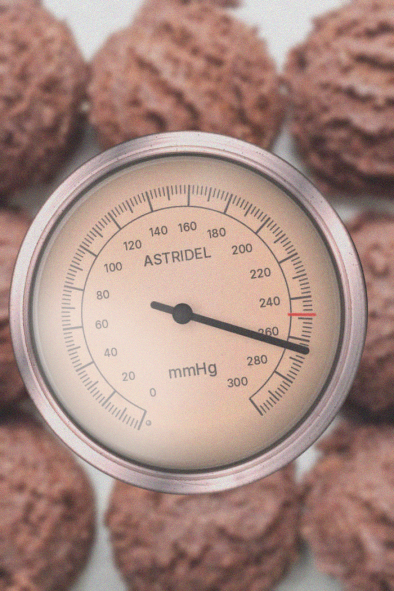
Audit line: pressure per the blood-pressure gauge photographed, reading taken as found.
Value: 264 mmHg
